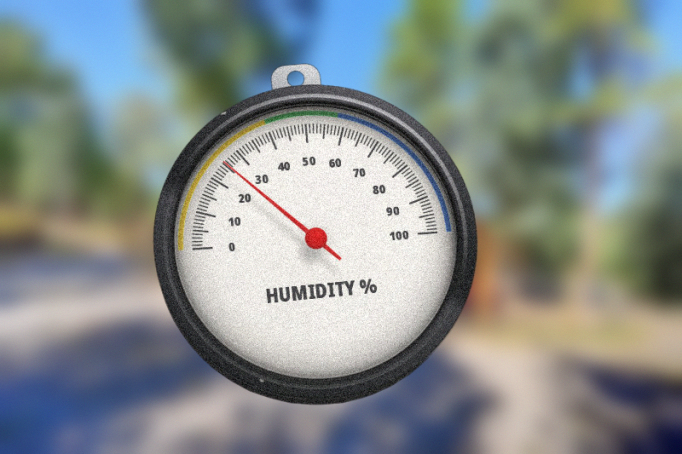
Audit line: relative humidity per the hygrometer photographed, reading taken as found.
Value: 25 %
